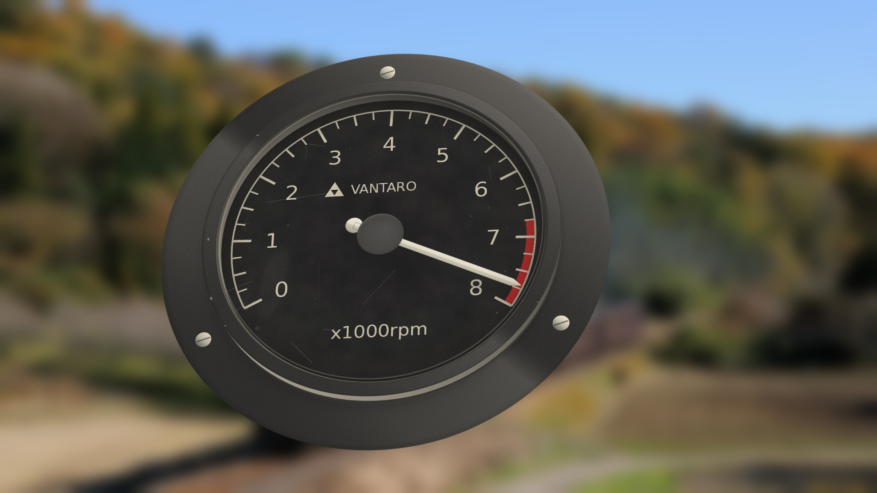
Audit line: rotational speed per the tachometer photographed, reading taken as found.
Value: 7750 rpm
